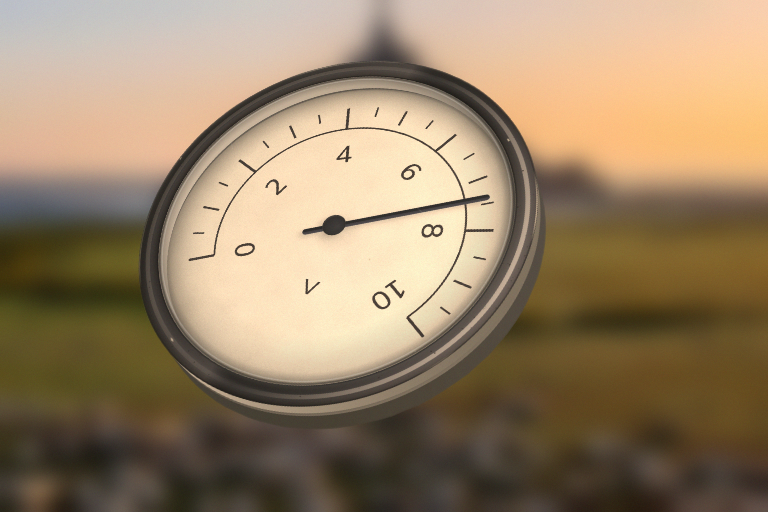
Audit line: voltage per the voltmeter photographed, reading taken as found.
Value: 7.5 V
